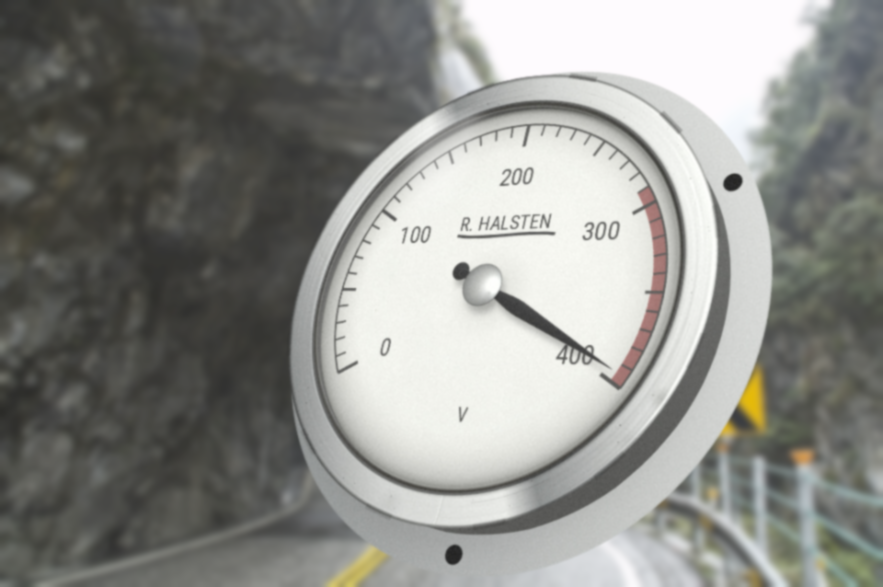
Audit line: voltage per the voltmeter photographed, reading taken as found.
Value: 395 V
